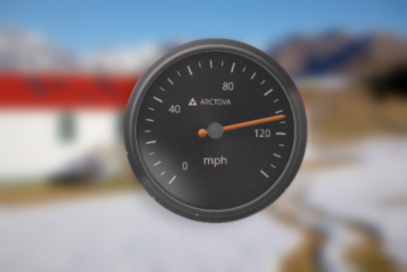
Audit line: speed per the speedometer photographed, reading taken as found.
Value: 112.5 mph
